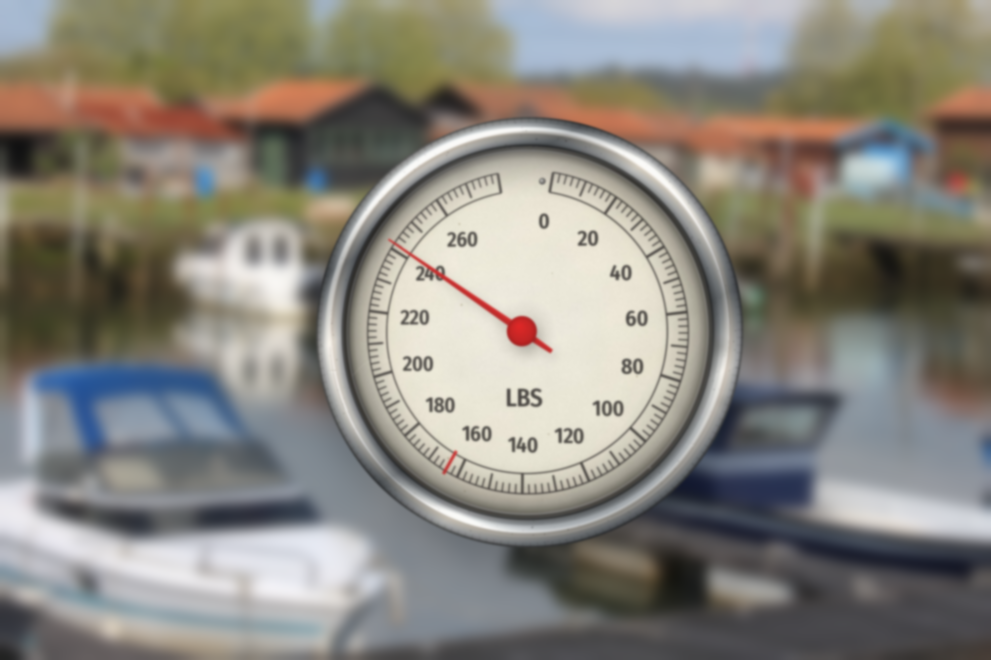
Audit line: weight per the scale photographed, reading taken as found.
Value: 242 lb
